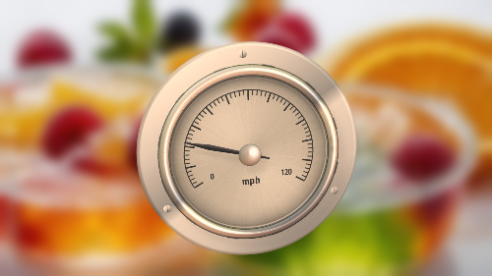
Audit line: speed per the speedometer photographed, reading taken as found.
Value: 22 mph
